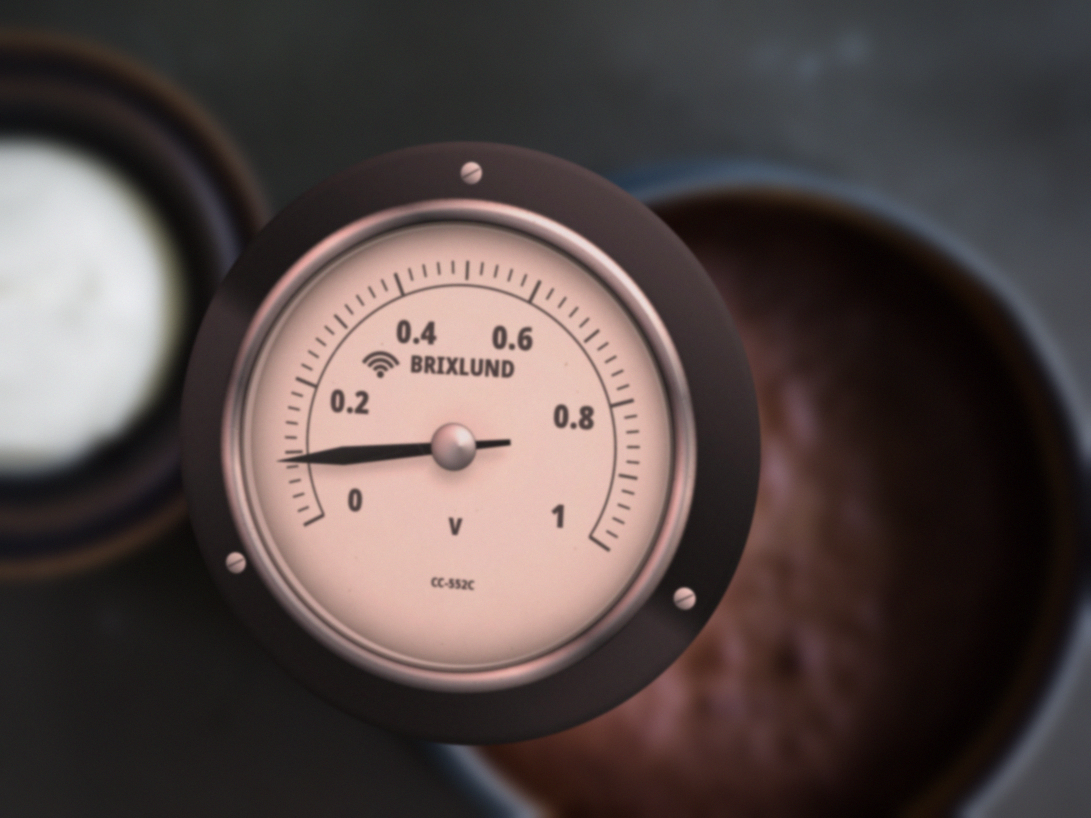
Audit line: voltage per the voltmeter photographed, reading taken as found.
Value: 0.09 V
